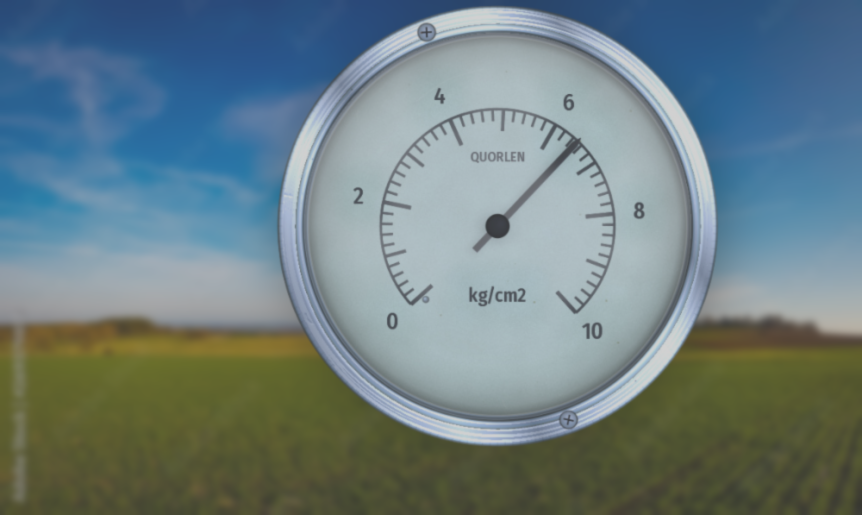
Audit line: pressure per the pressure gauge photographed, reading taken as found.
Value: 6.5 kg/cm²
